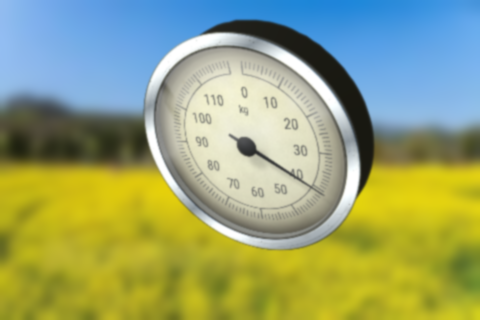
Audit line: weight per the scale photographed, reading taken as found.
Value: 40 kg
